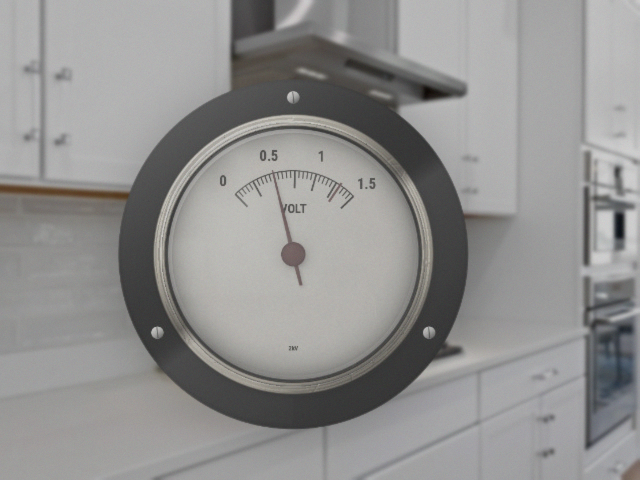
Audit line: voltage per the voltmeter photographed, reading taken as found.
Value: 0.5 V
